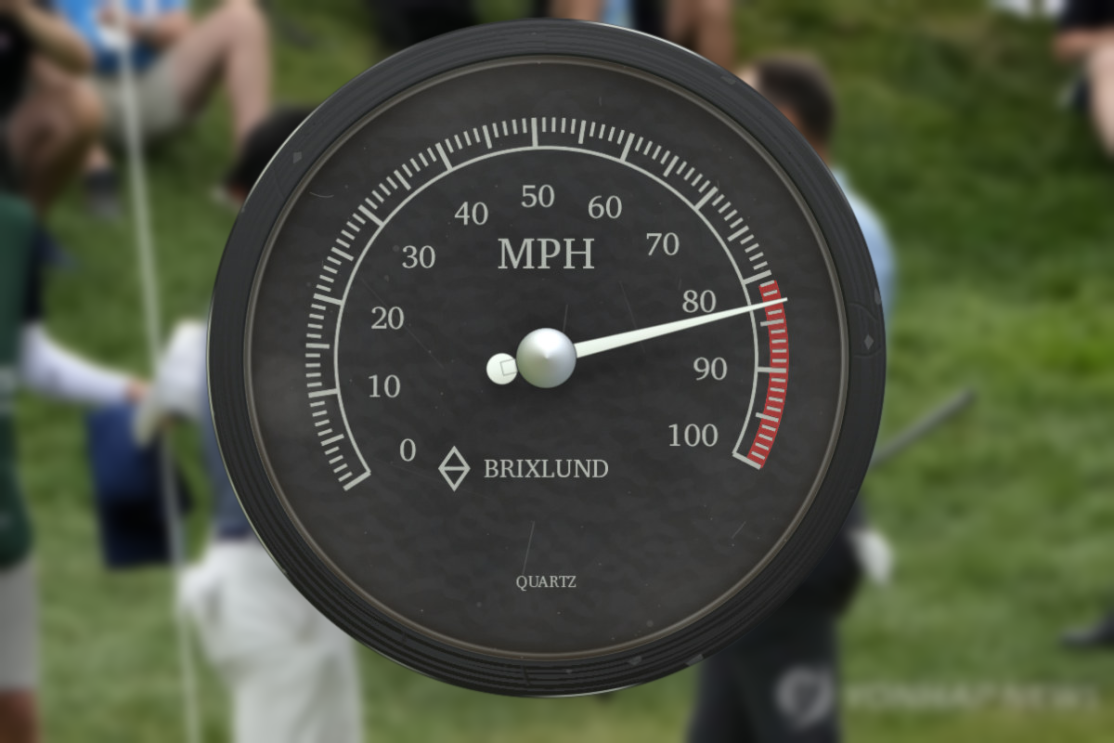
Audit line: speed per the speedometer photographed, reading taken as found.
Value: 83 mph
